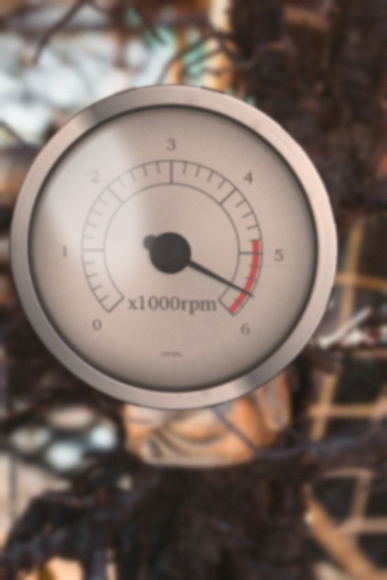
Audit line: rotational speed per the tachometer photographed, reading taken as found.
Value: 5600 rpm
